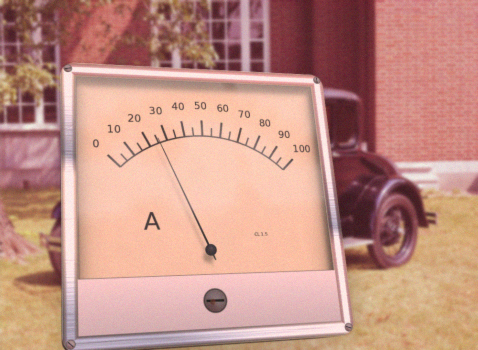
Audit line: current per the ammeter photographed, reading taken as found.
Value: 25 A
